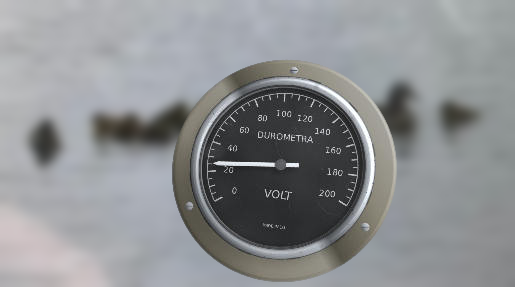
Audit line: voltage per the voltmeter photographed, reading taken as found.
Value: 25 V
